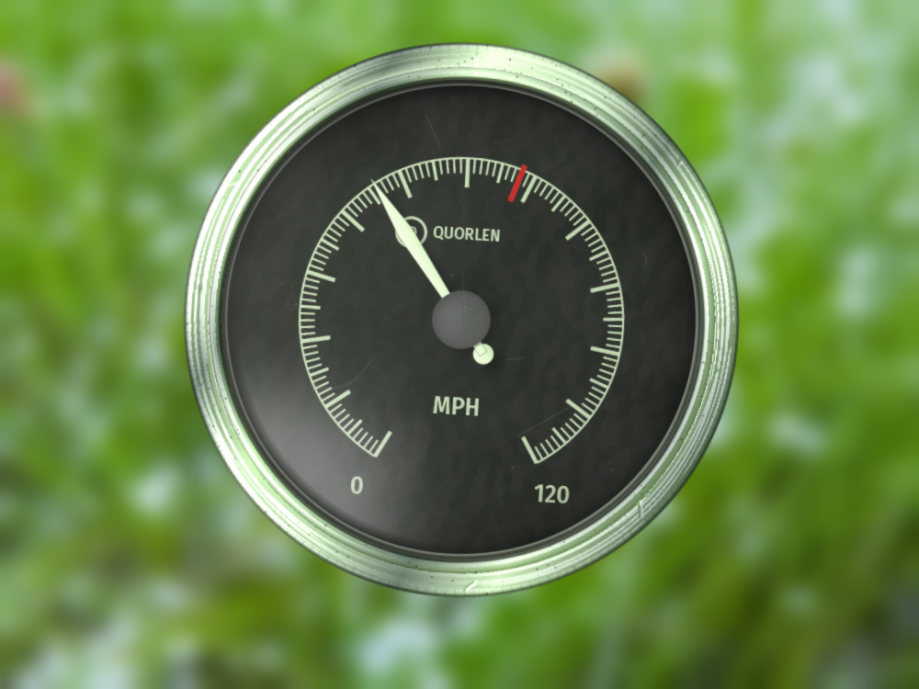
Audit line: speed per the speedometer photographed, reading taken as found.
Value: 46 mph
